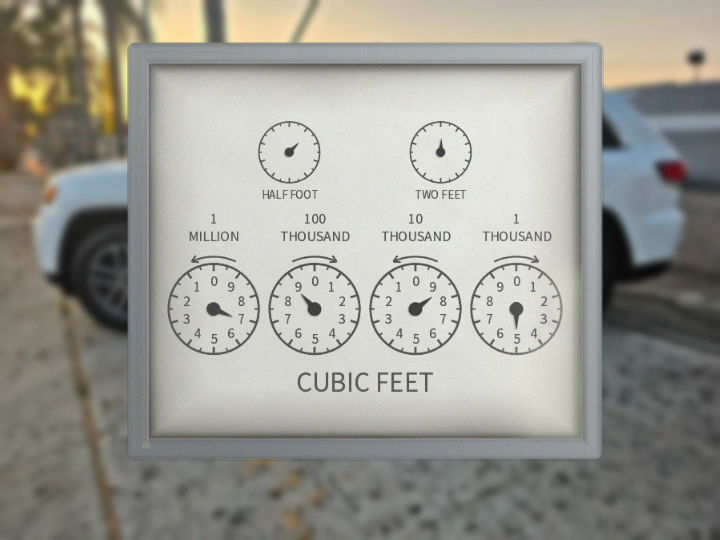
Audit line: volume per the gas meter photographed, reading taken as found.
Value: 688500 ft³
